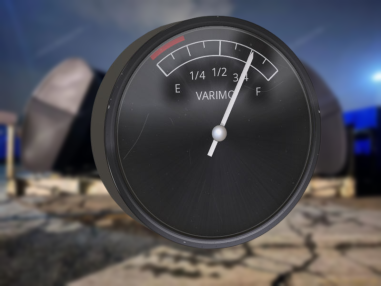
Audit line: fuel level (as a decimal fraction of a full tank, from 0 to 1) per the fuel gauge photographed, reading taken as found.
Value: 0.75
